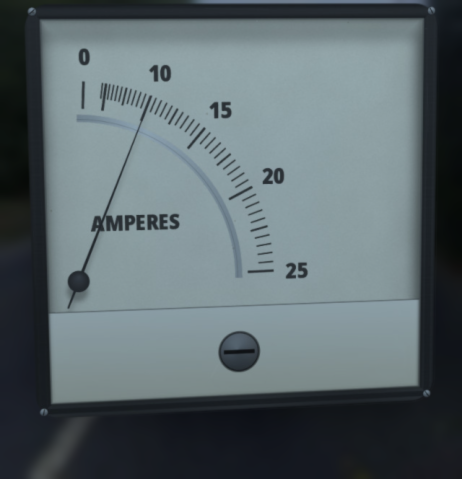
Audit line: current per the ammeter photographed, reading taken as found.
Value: 10 A
